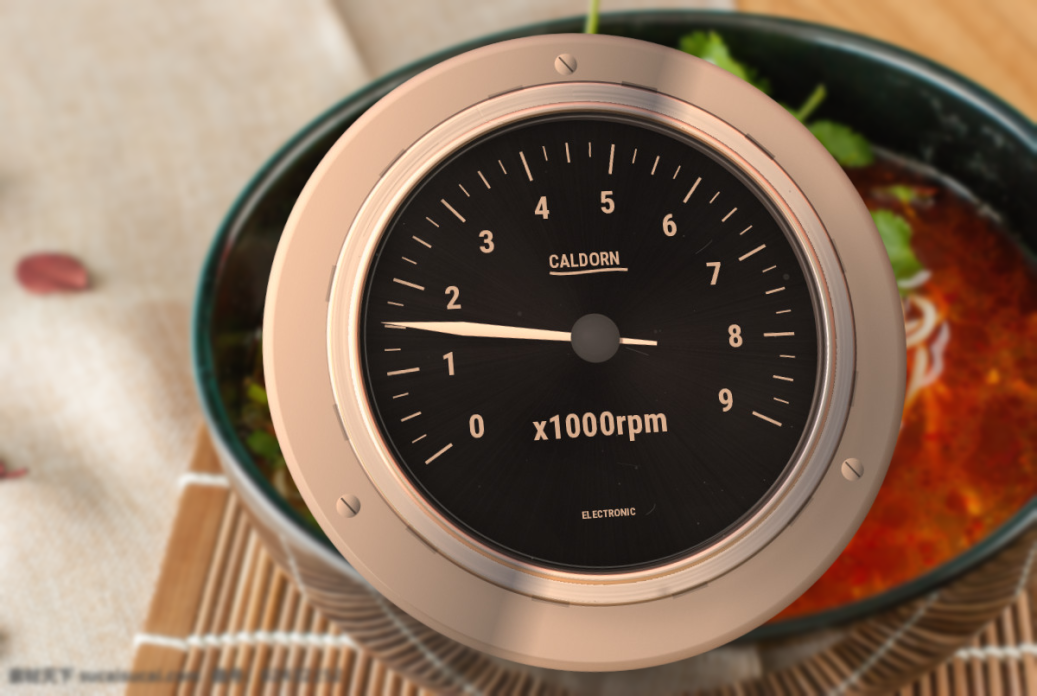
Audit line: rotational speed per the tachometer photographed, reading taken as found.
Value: 1500 rpm
